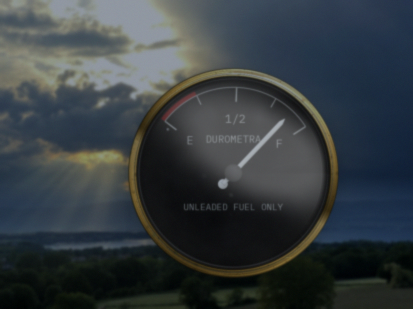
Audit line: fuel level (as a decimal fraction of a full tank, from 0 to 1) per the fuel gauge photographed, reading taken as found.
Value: 0.875
